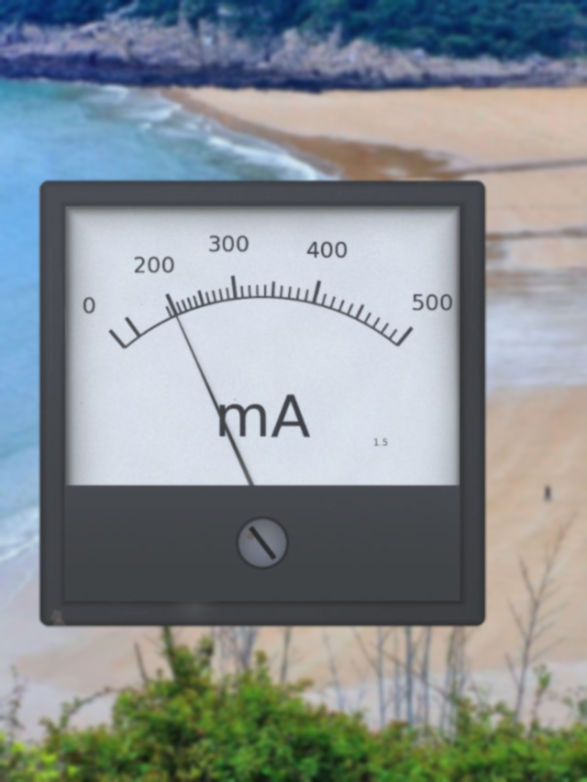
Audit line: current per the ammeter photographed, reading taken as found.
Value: 200 mA
